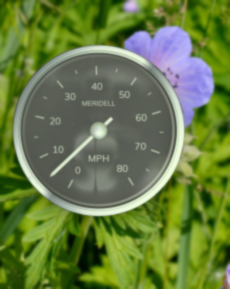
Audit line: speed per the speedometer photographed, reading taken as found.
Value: 5 mph
